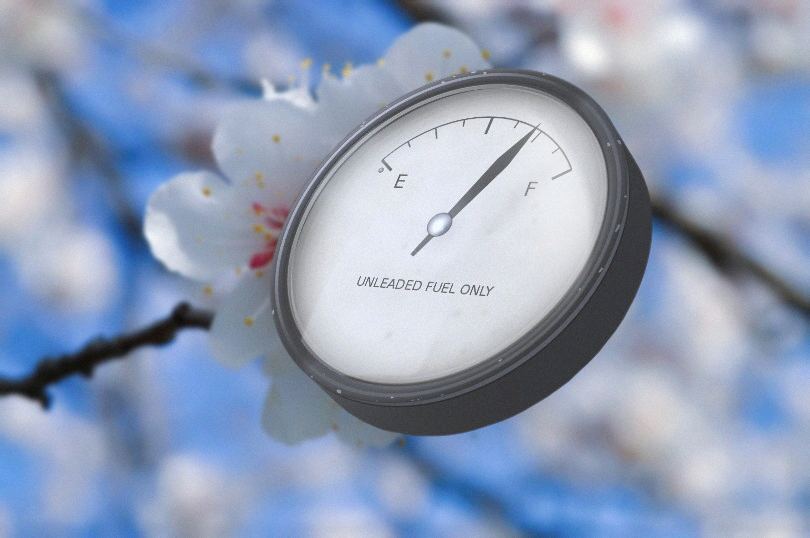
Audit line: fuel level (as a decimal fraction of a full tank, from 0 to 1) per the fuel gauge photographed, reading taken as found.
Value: 0.75
